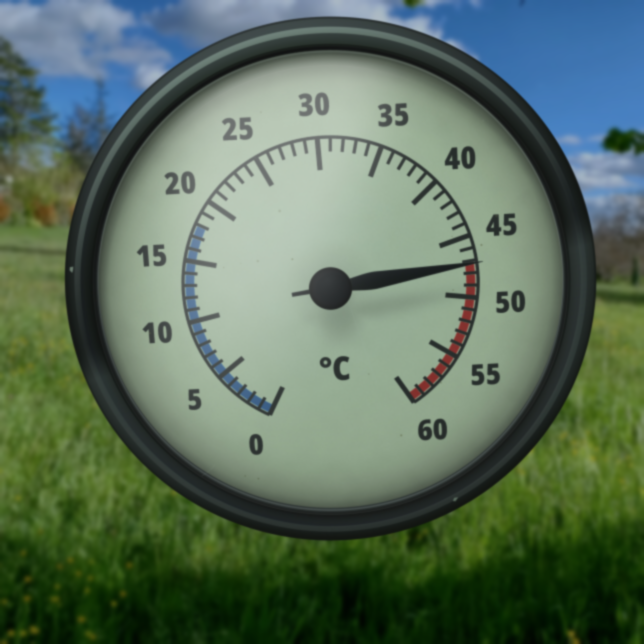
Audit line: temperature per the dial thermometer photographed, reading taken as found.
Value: 47 °C
